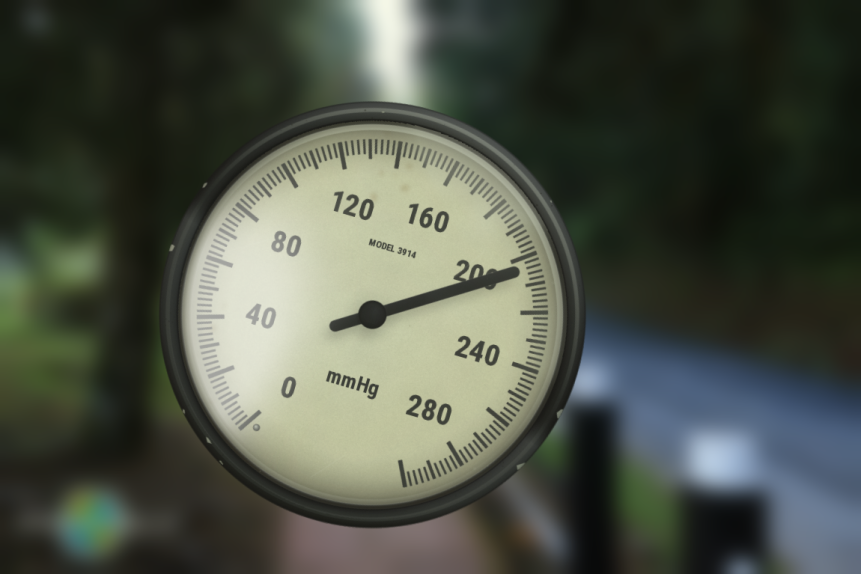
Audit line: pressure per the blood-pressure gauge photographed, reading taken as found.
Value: 204 mmHg
